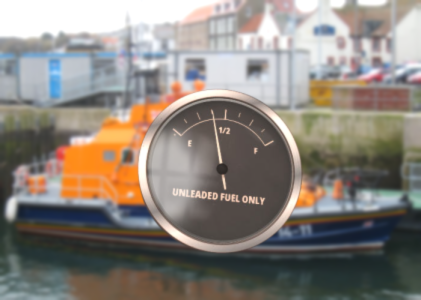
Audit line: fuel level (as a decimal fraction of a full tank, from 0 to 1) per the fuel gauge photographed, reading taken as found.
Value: 0.375
